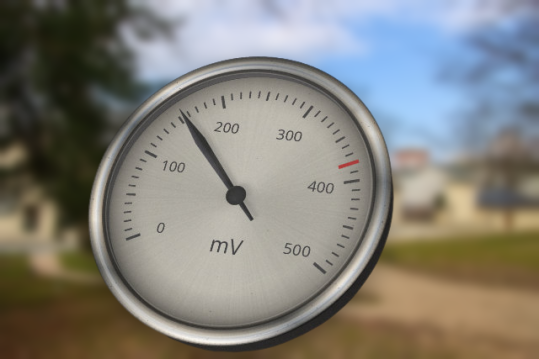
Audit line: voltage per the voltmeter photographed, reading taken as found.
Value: 155 mV
